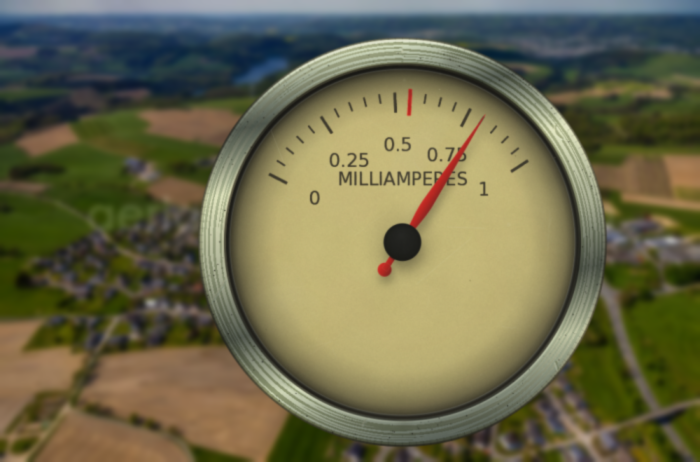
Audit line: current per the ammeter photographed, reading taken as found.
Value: 0.8 mA
